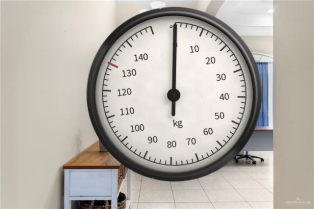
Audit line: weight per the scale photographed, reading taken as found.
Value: 0 kg
